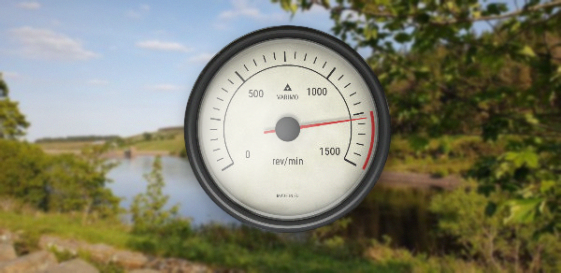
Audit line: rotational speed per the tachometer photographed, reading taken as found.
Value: 1275 rpm
